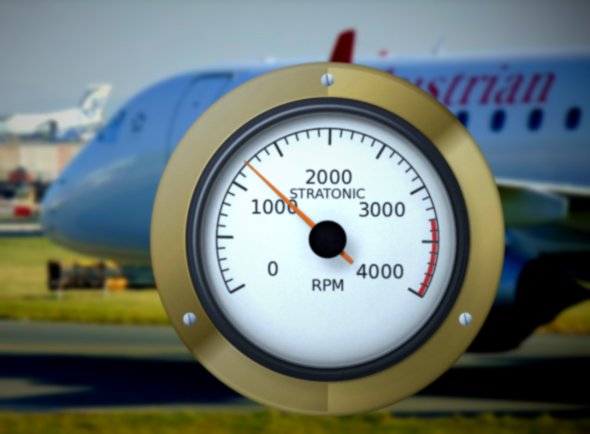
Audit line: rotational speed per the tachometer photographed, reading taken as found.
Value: 1200 rpm
